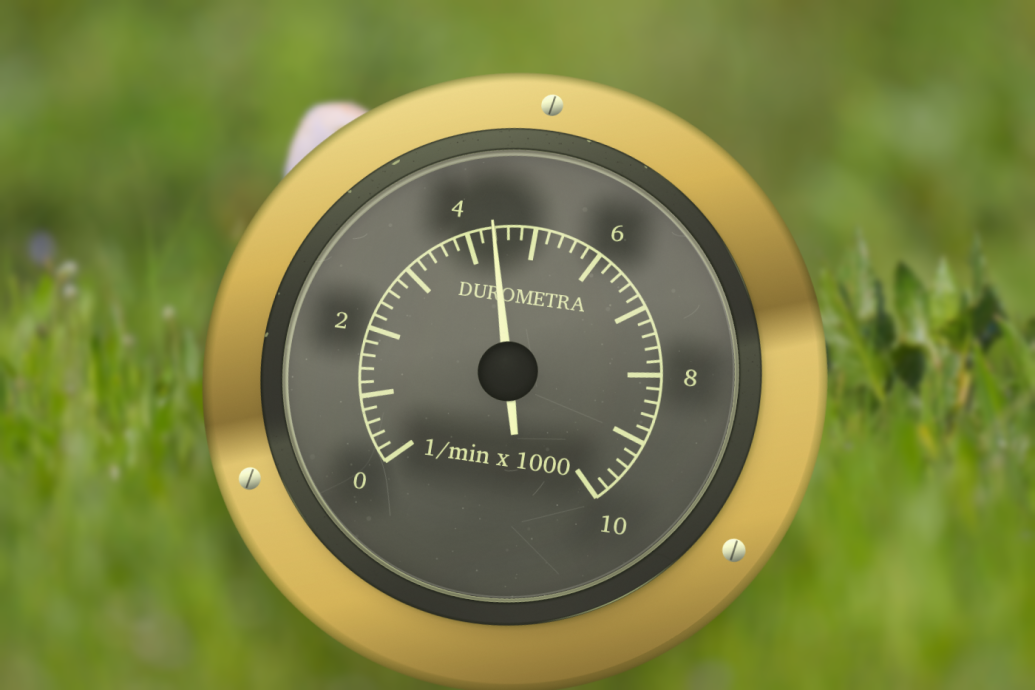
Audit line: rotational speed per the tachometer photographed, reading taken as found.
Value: 4400 rpm
